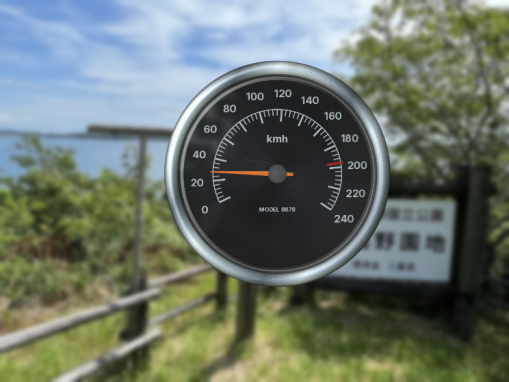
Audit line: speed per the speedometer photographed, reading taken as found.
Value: 28 km/h
